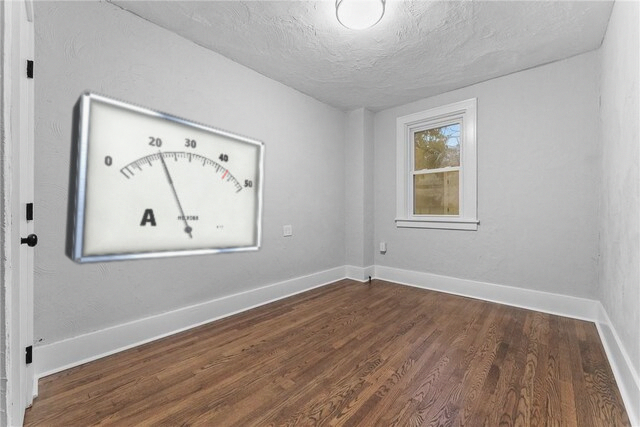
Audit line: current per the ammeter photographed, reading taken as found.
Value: 20 A
